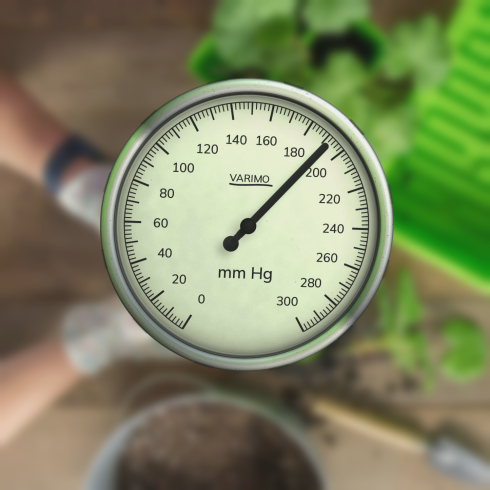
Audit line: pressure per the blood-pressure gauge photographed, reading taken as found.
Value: 192 mmHg
